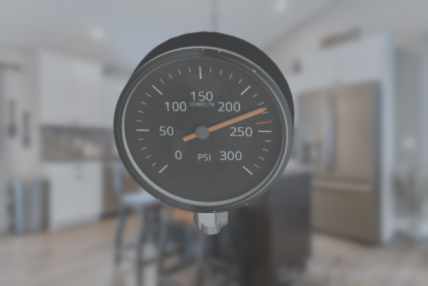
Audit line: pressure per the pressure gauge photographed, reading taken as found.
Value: 225 psi
